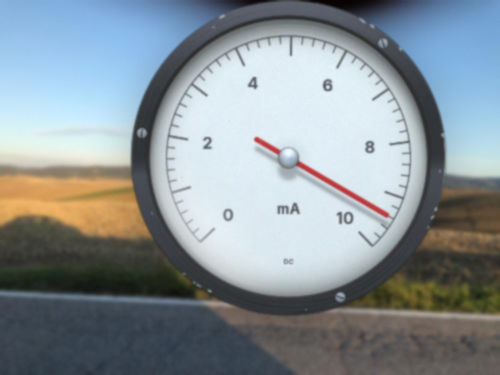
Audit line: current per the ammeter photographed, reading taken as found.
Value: 9.4 mA
